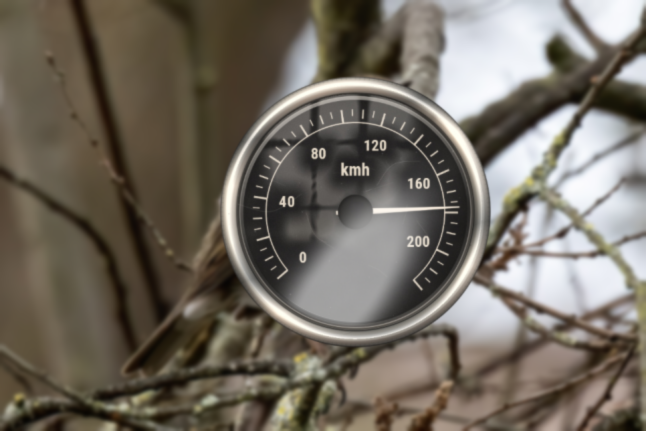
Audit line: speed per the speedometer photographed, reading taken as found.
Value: 177.5 km/h
